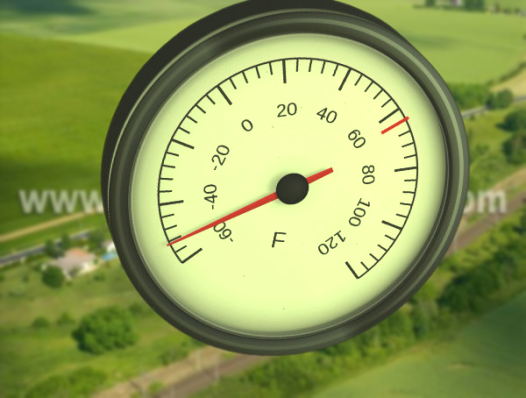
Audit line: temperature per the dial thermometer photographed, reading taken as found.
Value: -52 °F
